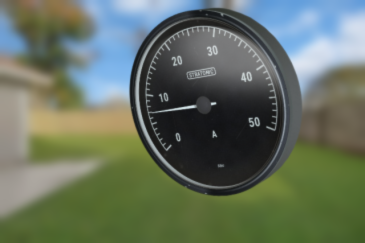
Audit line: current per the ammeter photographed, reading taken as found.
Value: 7 A
